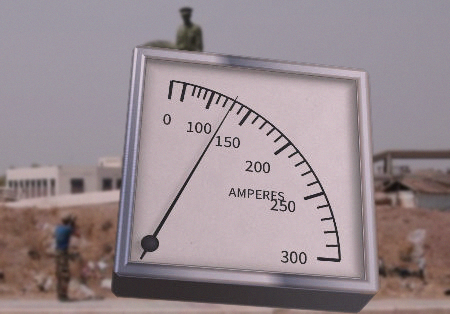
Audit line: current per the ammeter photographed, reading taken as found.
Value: 130 A
